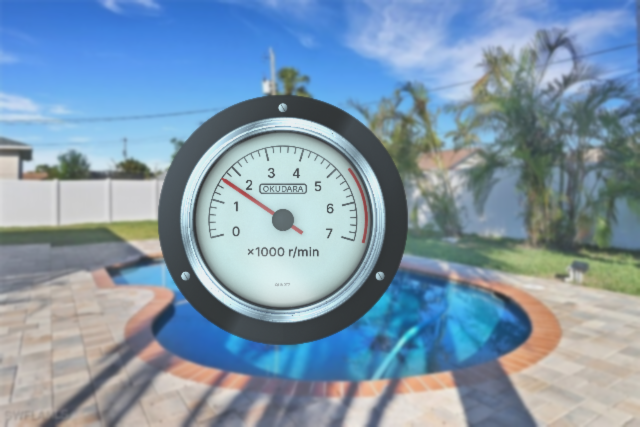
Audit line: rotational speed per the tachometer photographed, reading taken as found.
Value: 1600 rpm
